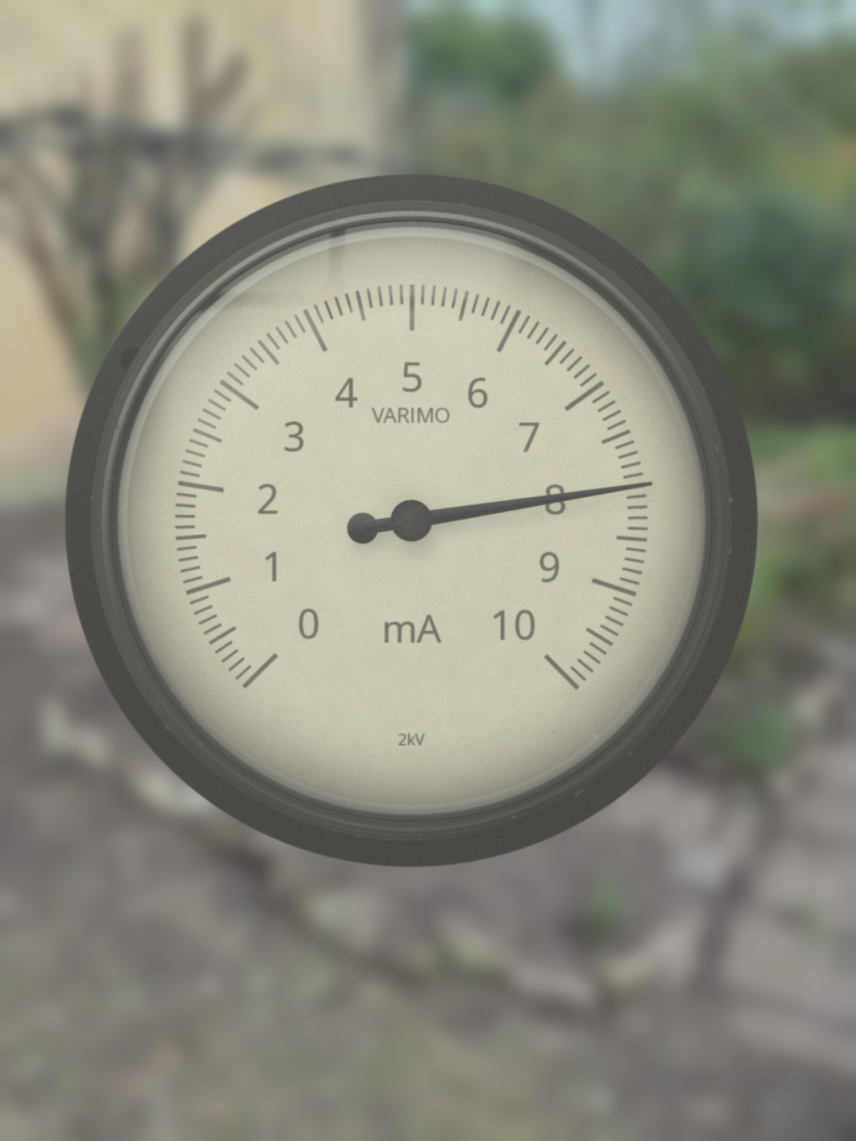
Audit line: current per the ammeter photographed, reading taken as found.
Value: 8 mA
